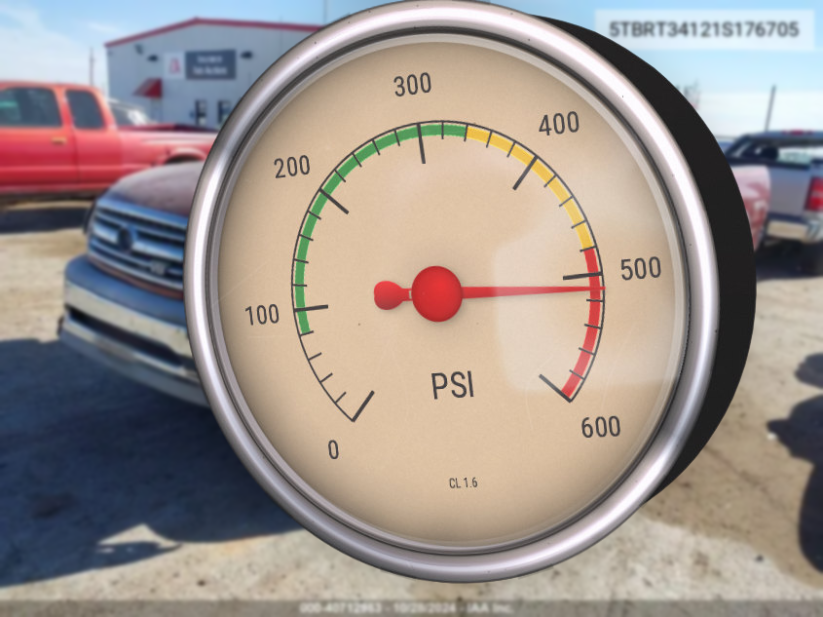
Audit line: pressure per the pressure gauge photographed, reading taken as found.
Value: 510 psi
